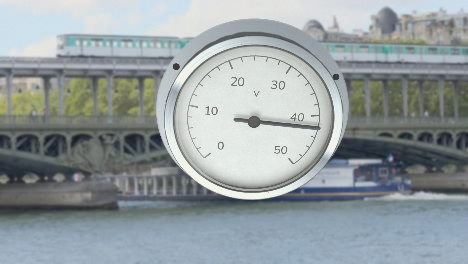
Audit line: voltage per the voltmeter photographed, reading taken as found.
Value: 42 V
